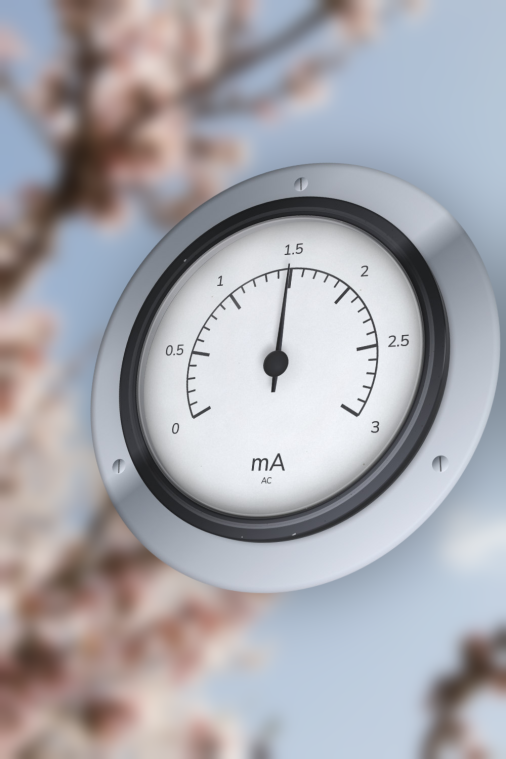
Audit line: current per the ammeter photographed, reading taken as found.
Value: 1.5 mA
